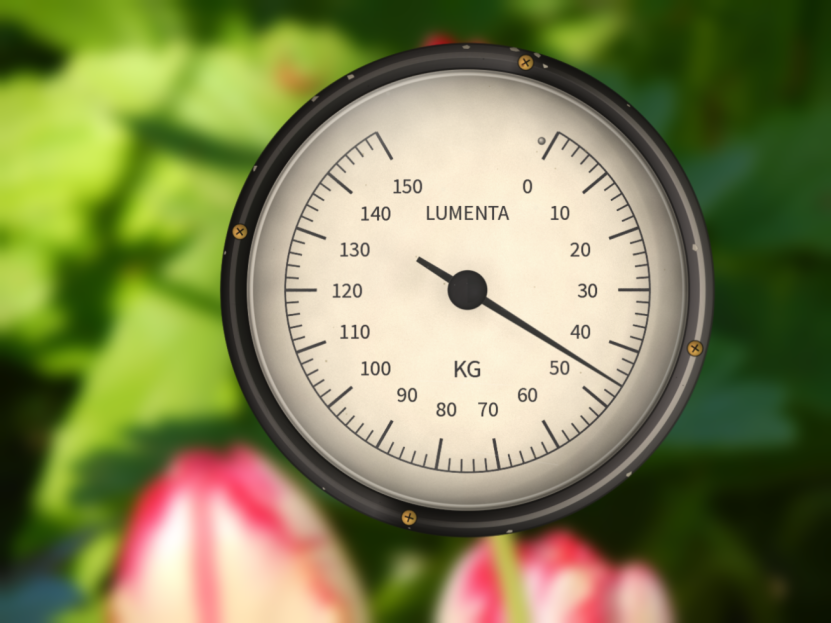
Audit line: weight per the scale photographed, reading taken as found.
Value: 46 kg
